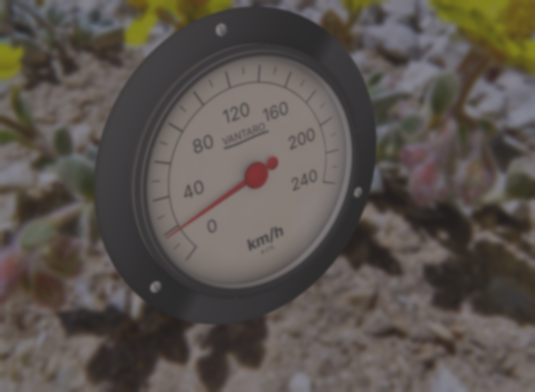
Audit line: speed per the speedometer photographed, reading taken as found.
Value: 20 km/h
